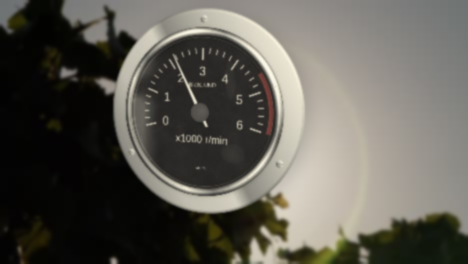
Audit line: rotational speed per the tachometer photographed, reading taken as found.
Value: 2200 rpm
